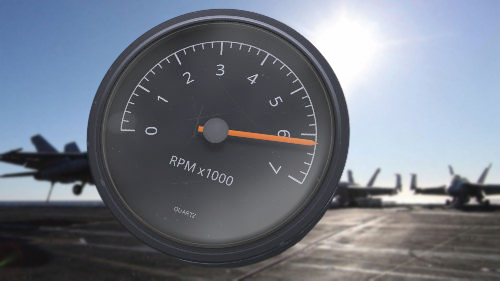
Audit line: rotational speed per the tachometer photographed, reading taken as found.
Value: 6200 rpm
